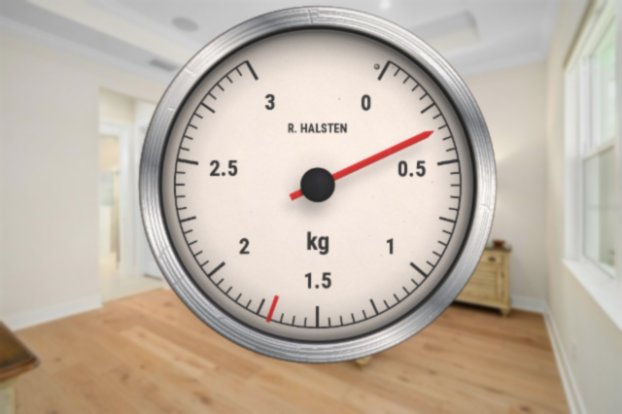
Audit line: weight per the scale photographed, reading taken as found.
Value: 0.35 kg
